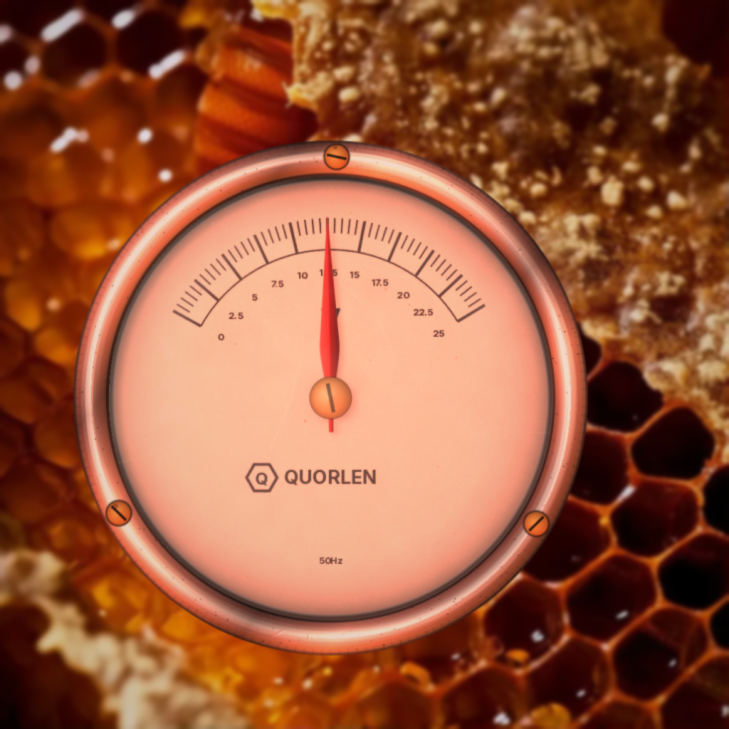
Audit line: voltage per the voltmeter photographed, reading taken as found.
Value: 12.5 V
